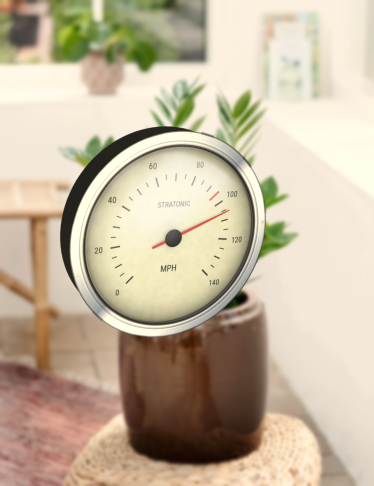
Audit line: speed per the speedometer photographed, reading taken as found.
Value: 105 mph
